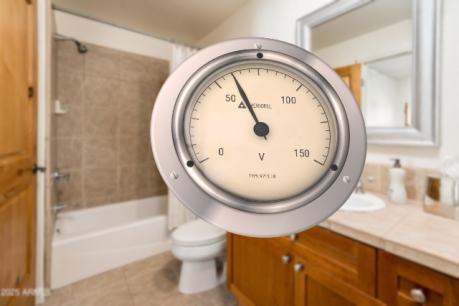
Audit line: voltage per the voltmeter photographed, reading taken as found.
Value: 60 V
